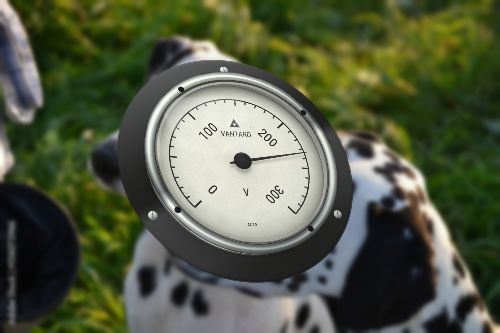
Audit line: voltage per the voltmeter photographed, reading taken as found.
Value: 235 V
